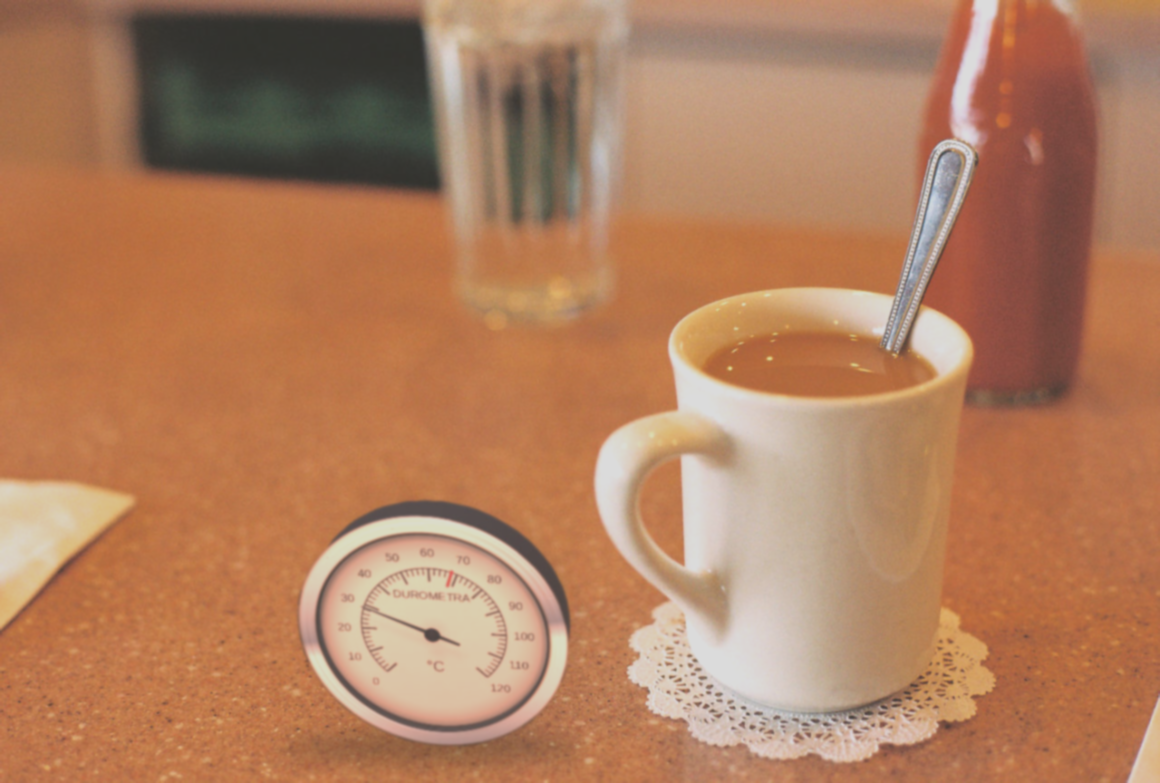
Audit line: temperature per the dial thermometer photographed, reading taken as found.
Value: 30 °C
